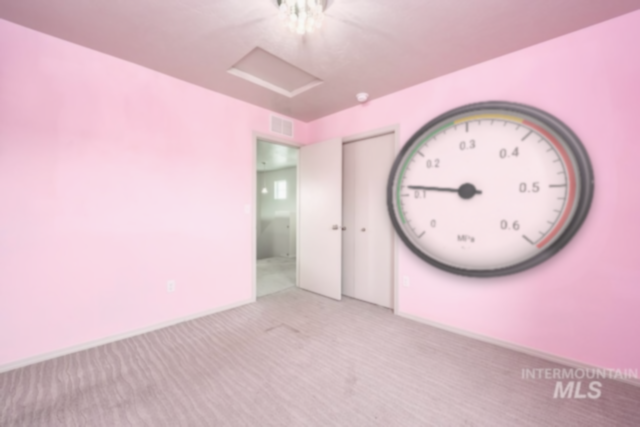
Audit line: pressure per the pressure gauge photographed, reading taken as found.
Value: 0.12 MPa
